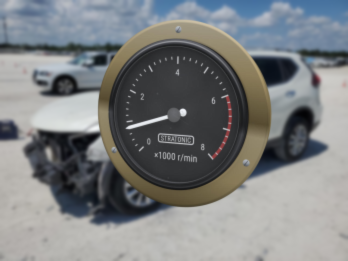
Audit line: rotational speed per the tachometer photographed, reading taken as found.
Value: 800 rpm
